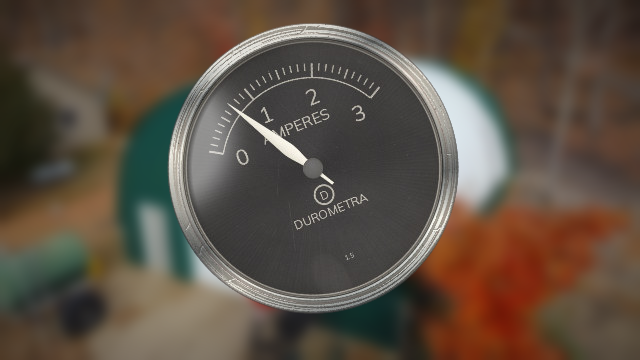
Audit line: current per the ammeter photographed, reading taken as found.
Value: 0.7 A
